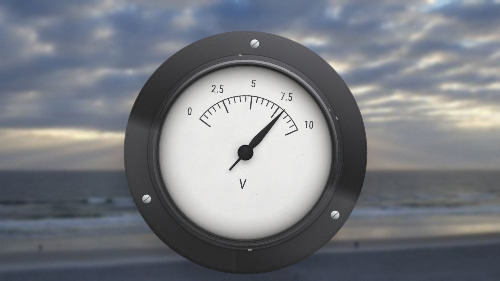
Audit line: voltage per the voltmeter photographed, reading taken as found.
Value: 8 V
